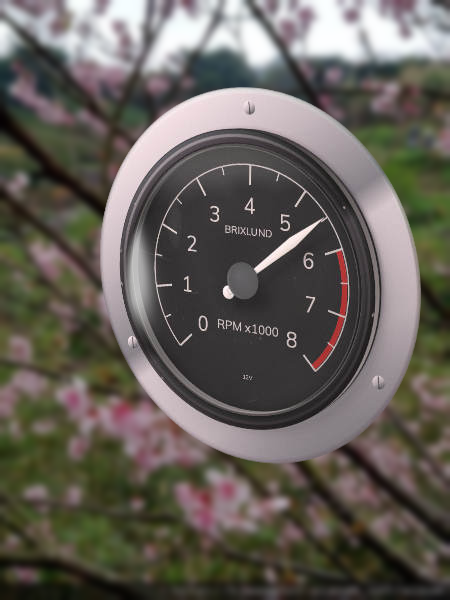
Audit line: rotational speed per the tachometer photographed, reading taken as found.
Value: 5500 rpm
